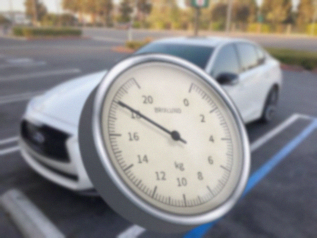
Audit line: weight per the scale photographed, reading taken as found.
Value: 18 kg
